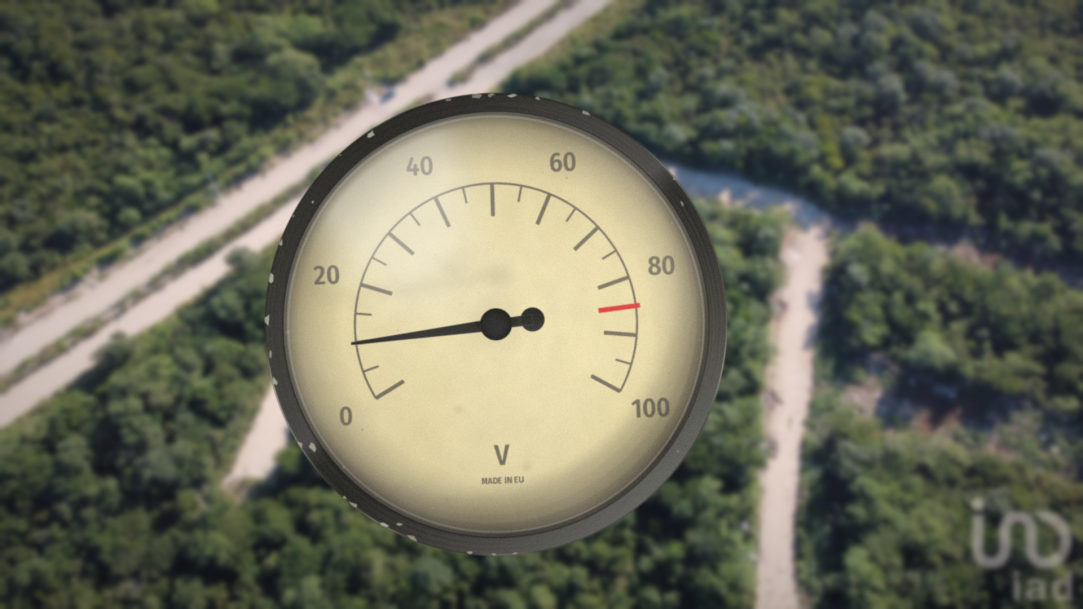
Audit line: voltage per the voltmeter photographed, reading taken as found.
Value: 10 V
